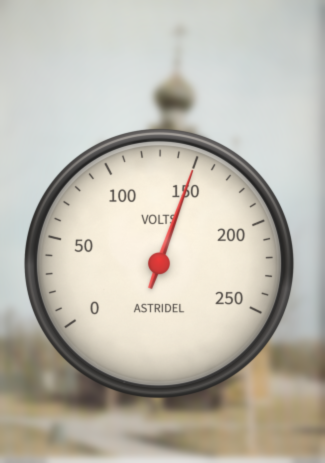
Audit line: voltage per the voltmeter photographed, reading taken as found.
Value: 150 V
